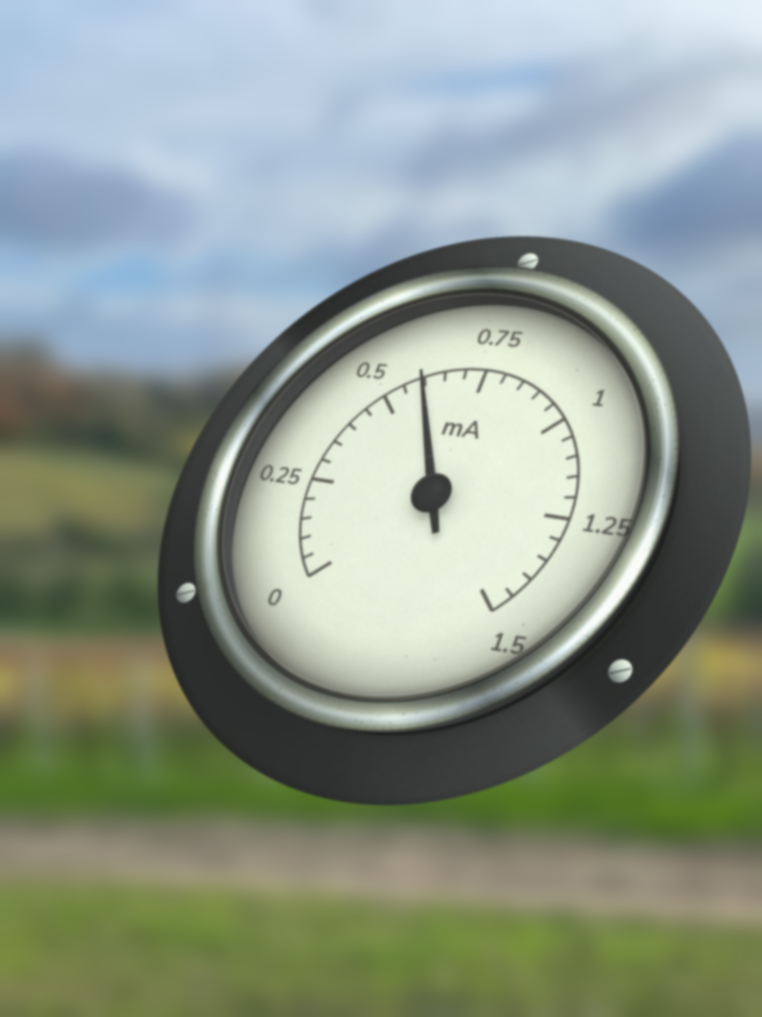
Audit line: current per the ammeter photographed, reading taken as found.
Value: 0.6 mA
